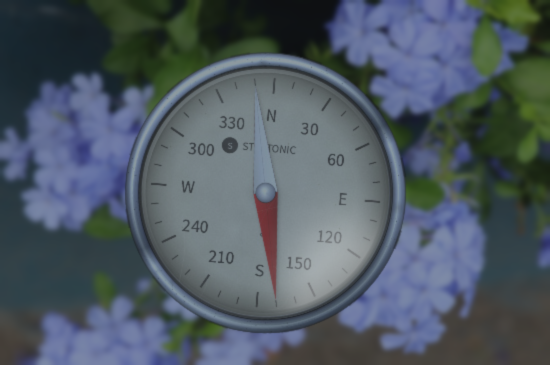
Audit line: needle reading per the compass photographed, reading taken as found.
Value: 170 °
